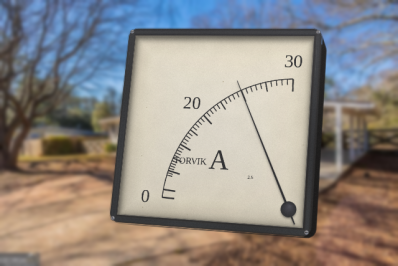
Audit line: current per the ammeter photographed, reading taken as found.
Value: 25 A
